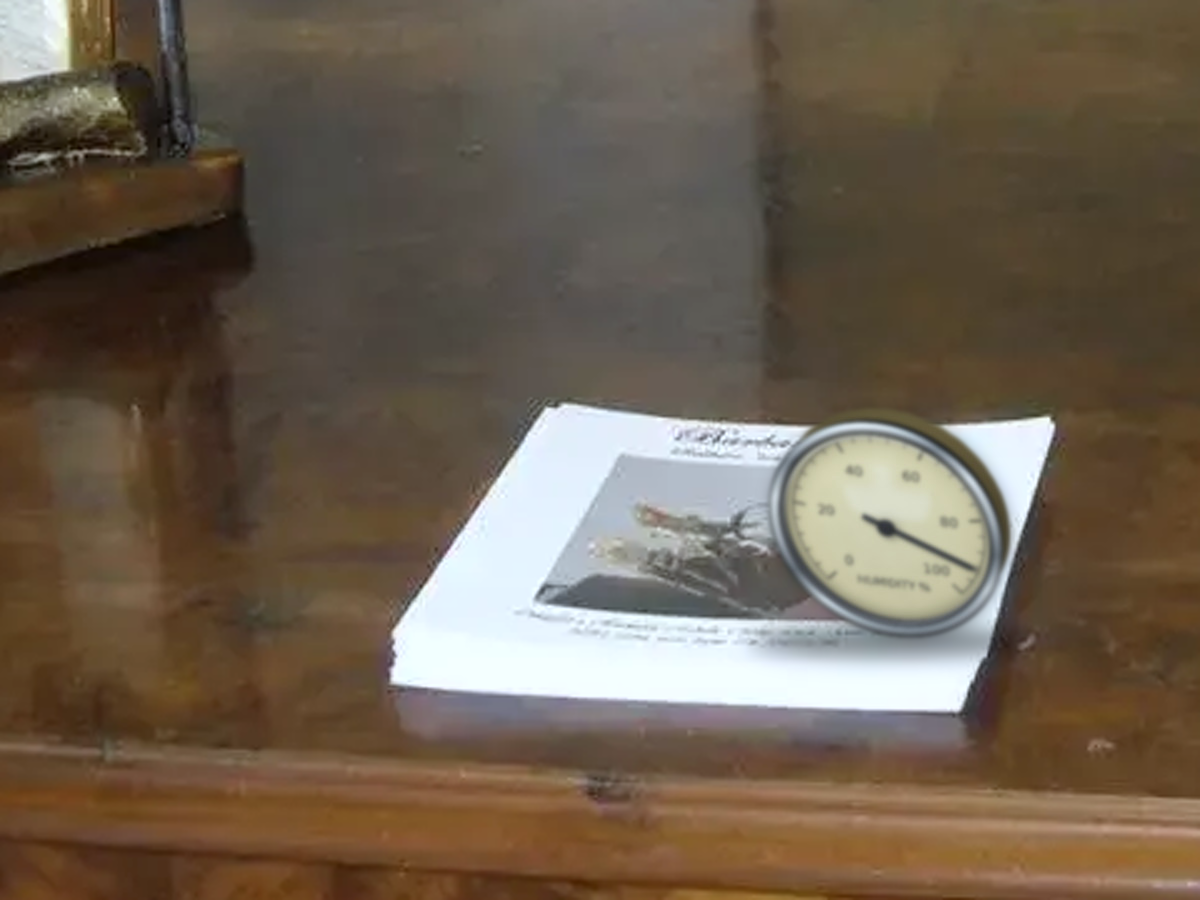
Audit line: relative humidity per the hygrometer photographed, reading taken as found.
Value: 92 %
